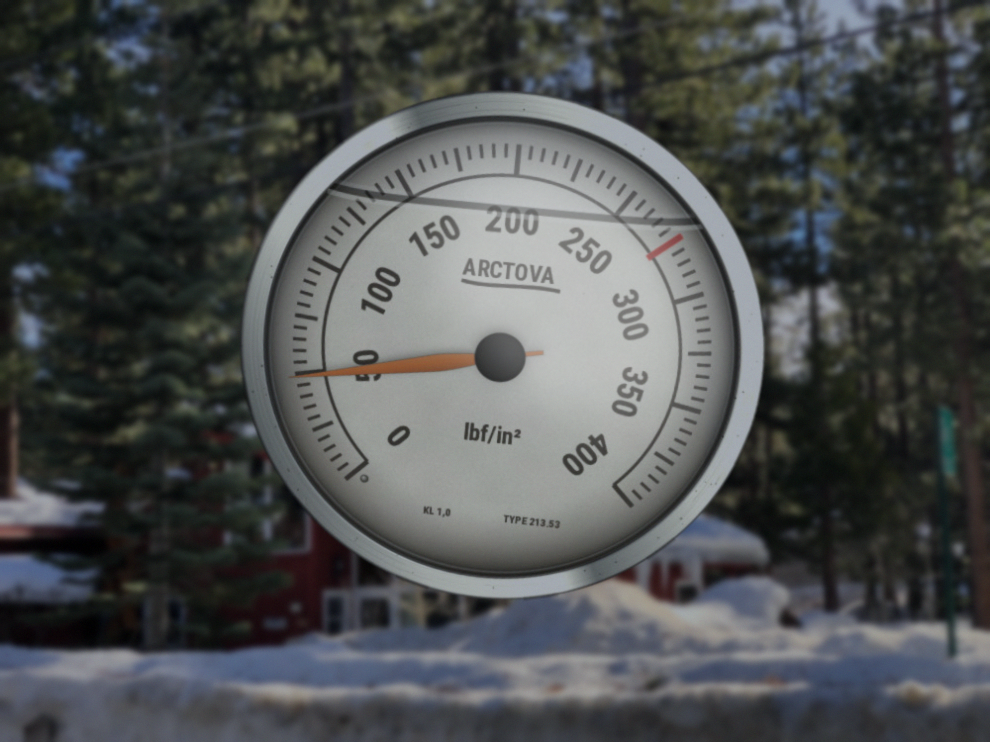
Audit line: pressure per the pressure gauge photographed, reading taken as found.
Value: 50 psi
